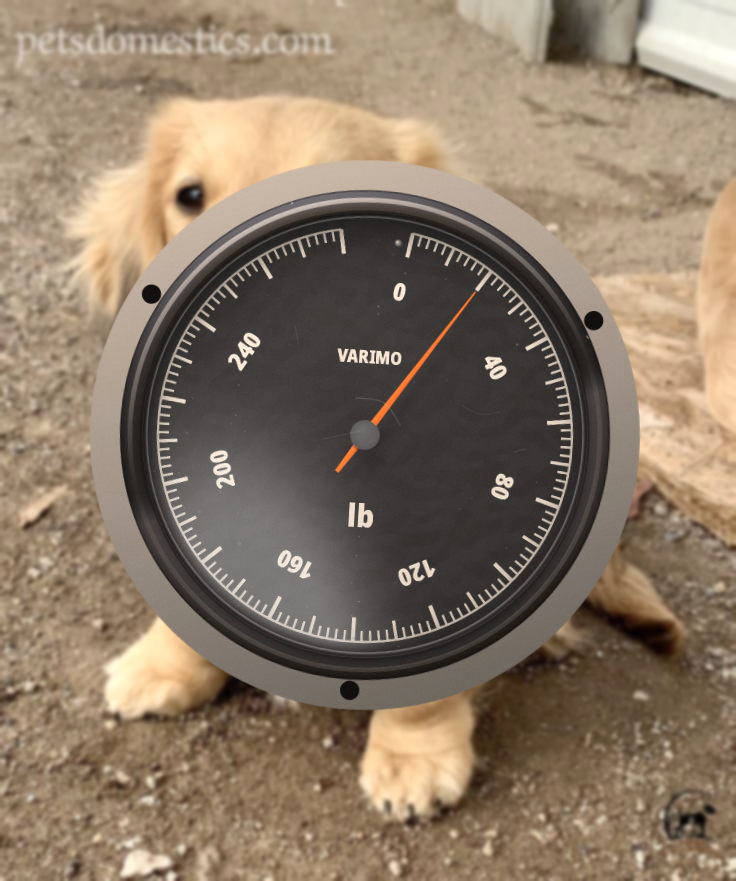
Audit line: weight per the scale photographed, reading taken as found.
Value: 20 lb
